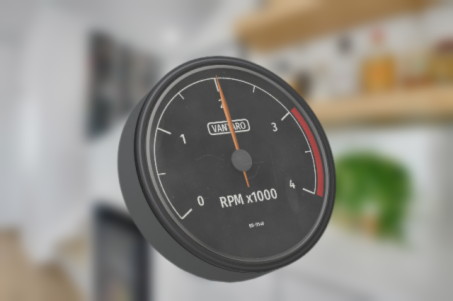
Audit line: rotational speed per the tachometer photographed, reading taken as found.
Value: 2000 rpm
